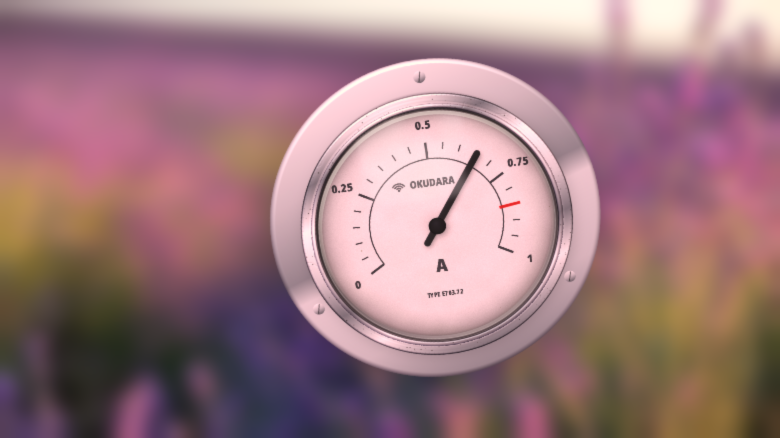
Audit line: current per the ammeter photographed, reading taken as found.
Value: 0.65 A
